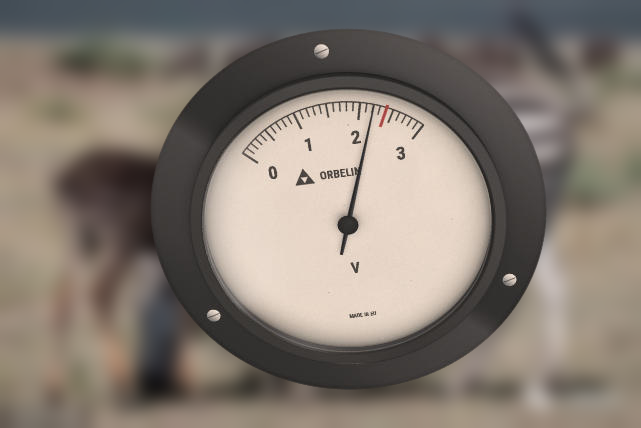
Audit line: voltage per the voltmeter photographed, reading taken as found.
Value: 2.2 V
